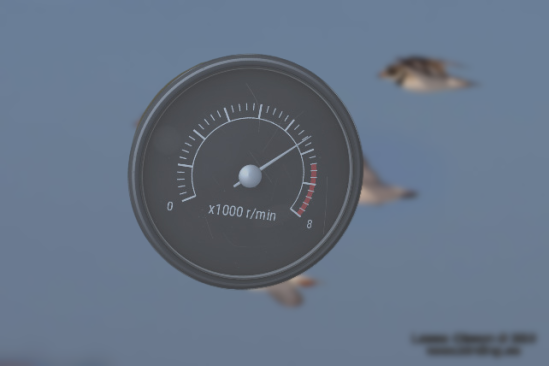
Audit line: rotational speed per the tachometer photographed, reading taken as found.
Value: 5600 rpm
